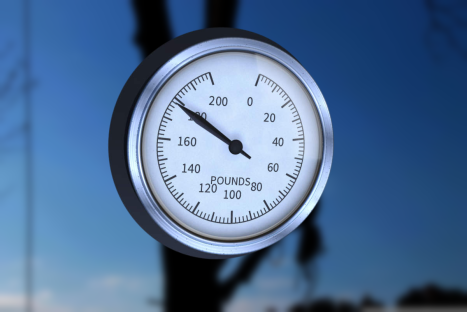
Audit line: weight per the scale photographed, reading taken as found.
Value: 178 lb
